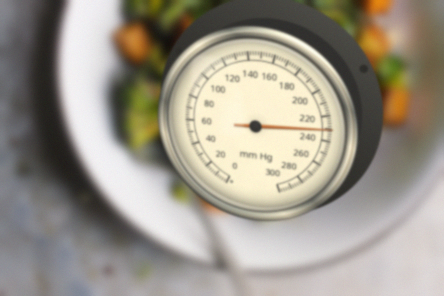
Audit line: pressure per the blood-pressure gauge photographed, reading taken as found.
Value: 230 mmHg
